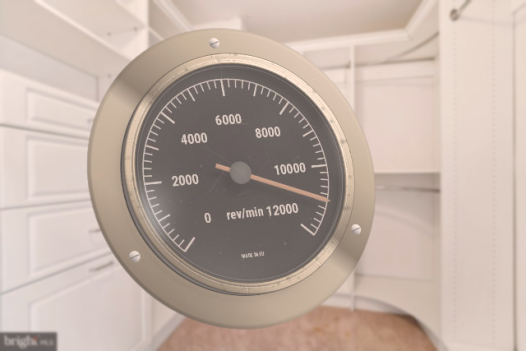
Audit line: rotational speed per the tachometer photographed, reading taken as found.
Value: 11000 rpm
